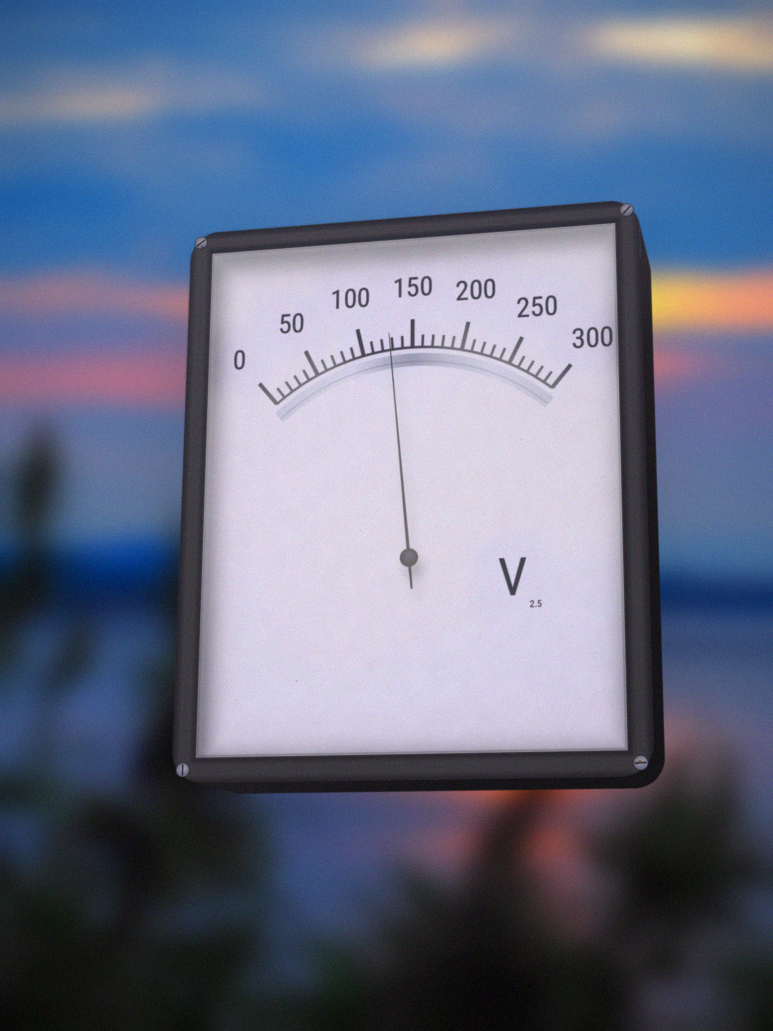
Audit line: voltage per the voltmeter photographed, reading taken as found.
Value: 130 V
